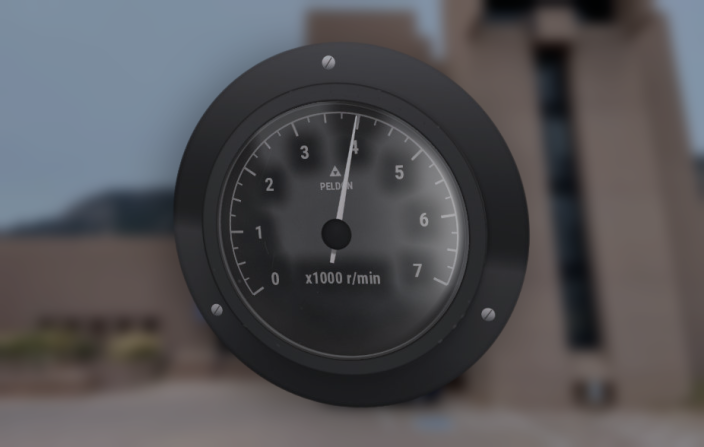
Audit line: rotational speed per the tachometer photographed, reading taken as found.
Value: 4000 rpm
